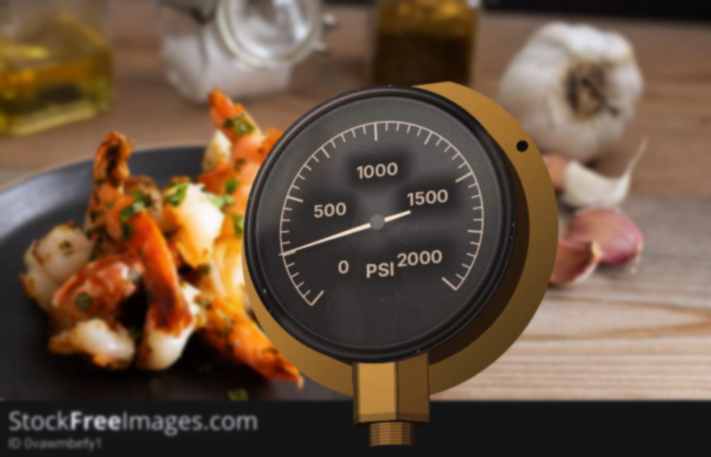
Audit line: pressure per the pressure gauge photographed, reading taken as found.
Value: 250 psi
